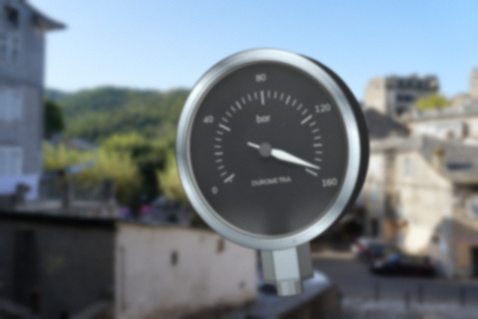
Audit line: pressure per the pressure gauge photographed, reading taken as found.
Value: 155 bar
